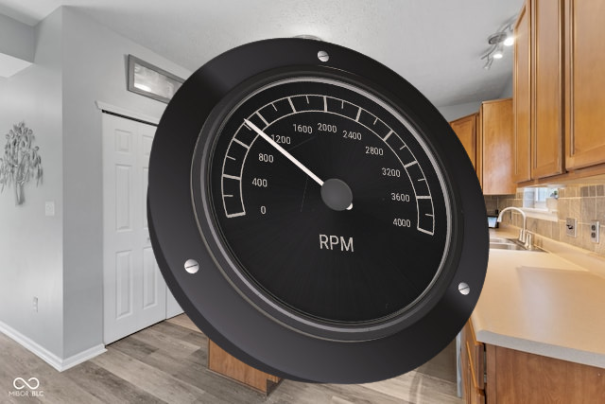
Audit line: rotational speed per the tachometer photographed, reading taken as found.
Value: 1000 rpm
